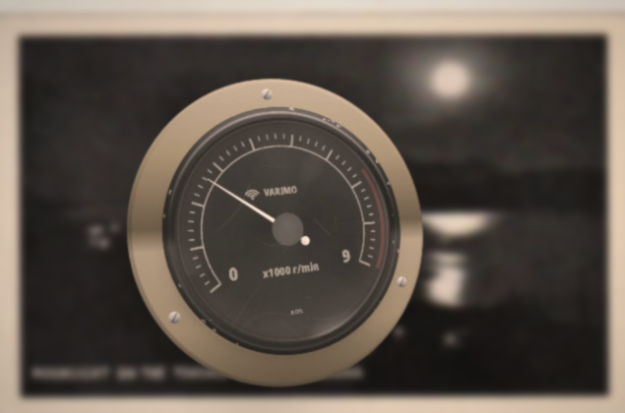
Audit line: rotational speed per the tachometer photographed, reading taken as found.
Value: 2600 rpm
